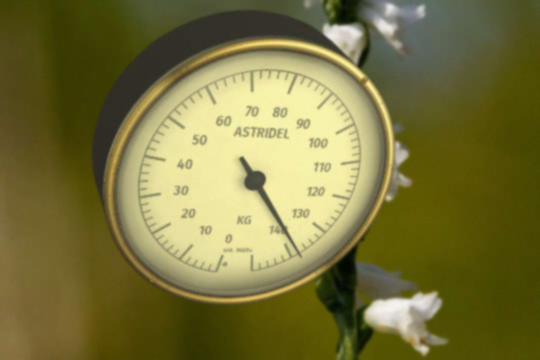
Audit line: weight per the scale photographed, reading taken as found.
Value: 138 kg
